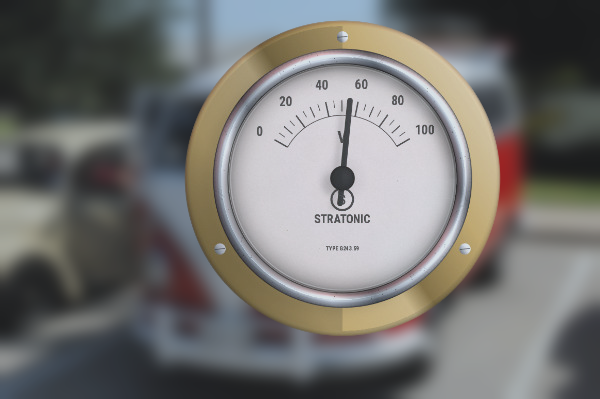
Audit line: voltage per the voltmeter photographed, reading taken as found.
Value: 55 V
